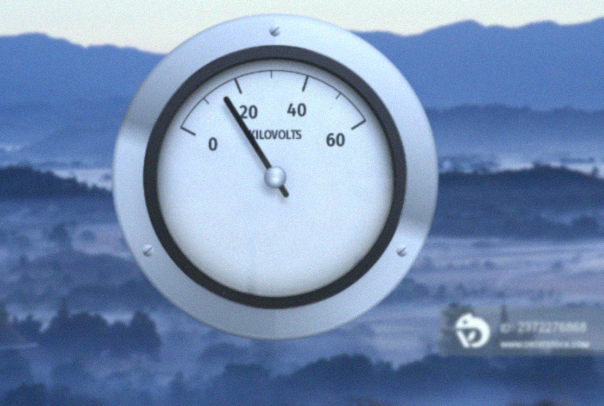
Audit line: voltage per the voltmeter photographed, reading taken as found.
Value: 15 kV
